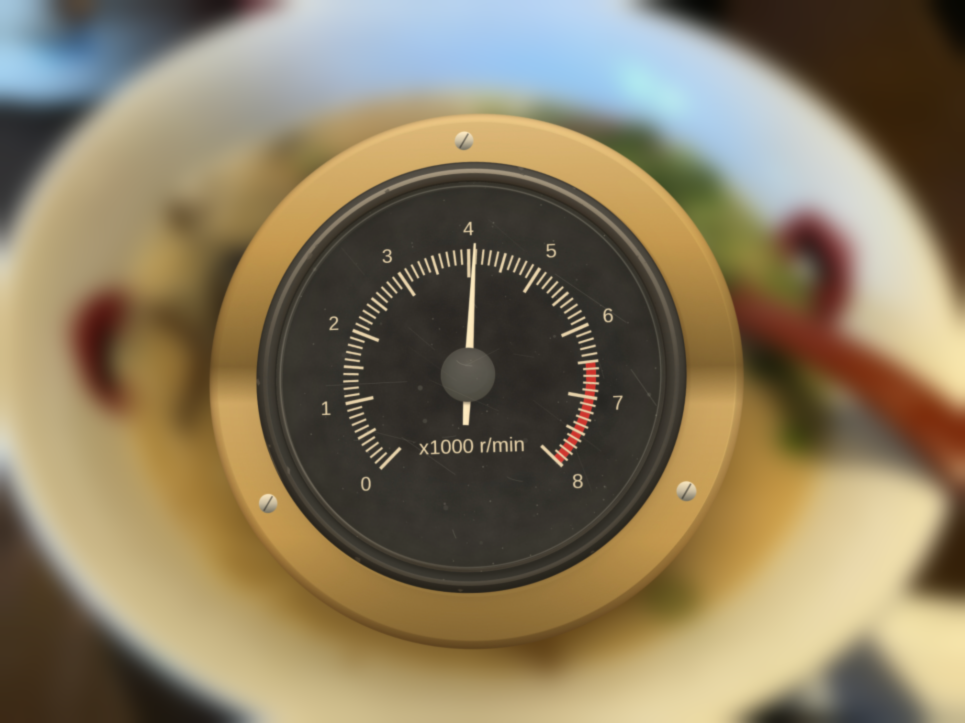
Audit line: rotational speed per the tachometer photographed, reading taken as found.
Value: 4100 rpm
